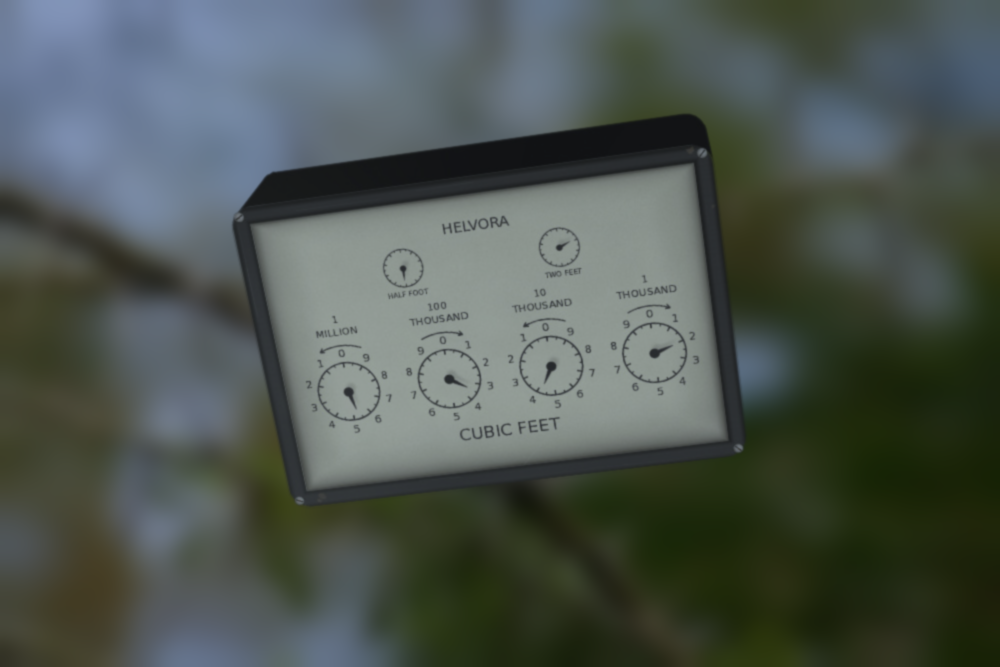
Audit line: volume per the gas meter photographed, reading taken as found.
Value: 534200 ft³
